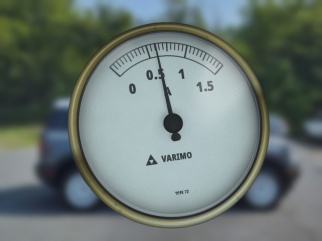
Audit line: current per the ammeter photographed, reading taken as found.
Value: 0.6 A
